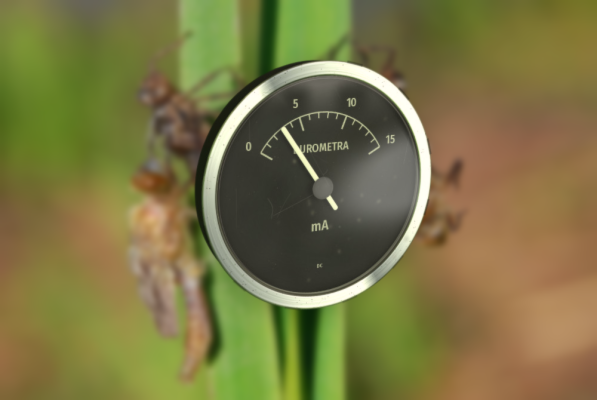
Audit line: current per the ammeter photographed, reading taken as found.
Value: 3 mA
